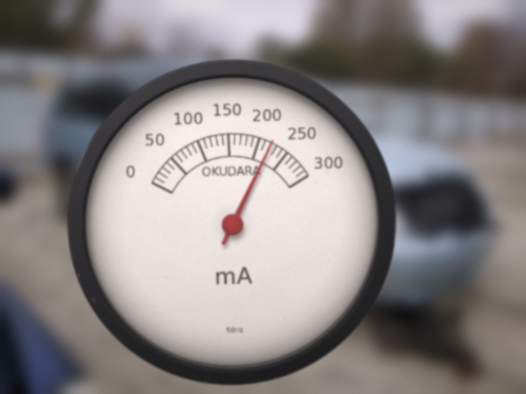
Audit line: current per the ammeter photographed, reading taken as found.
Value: 220 mA
